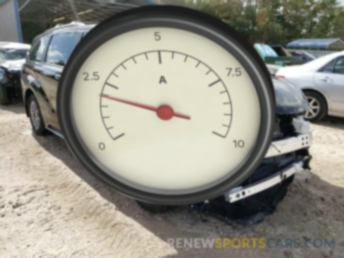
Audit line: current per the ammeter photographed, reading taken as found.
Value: 2 A
